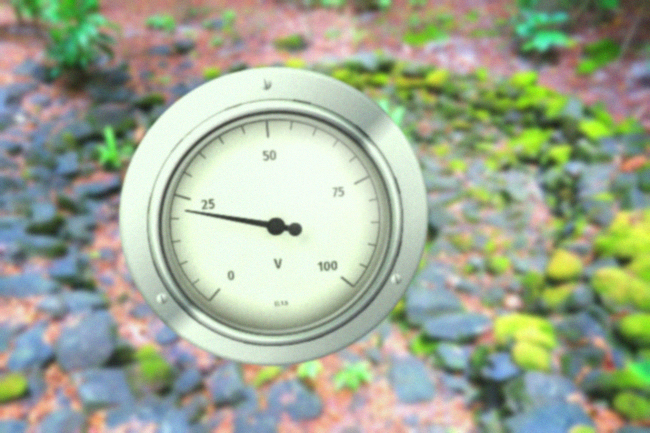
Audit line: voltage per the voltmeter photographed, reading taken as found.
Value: 22.5 V
